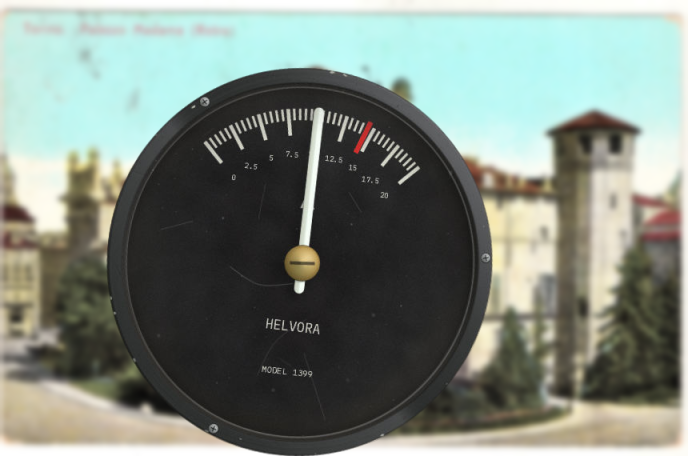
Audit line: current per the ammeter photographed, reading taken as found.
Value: 10 A
